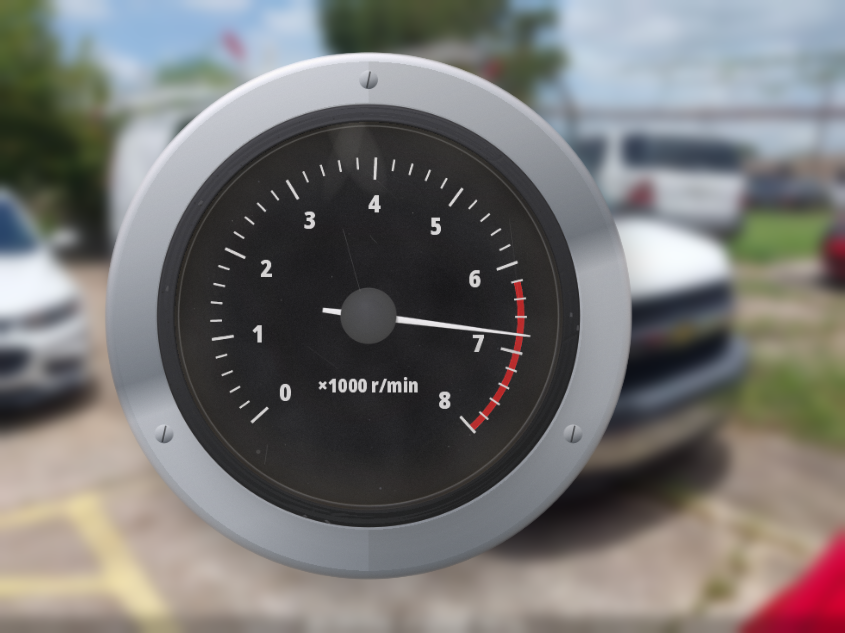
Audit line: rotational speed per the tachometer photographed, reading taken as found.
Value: 6800 rpm
